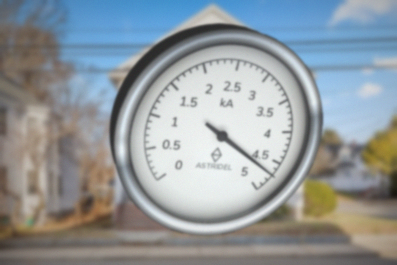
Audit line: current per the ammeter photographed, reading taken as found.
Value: 4.7 kA
